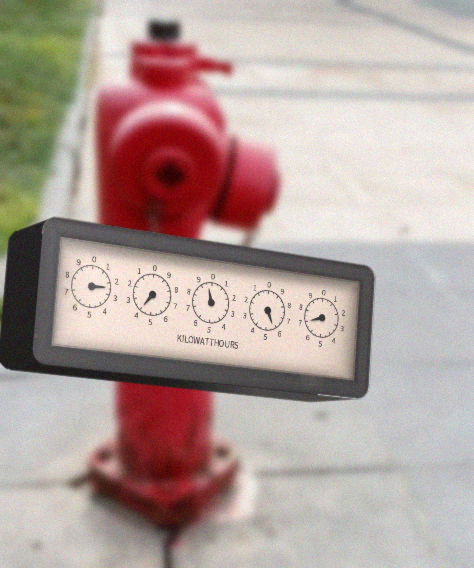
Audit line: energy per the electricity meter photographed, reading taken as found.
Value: 23957 kWh
